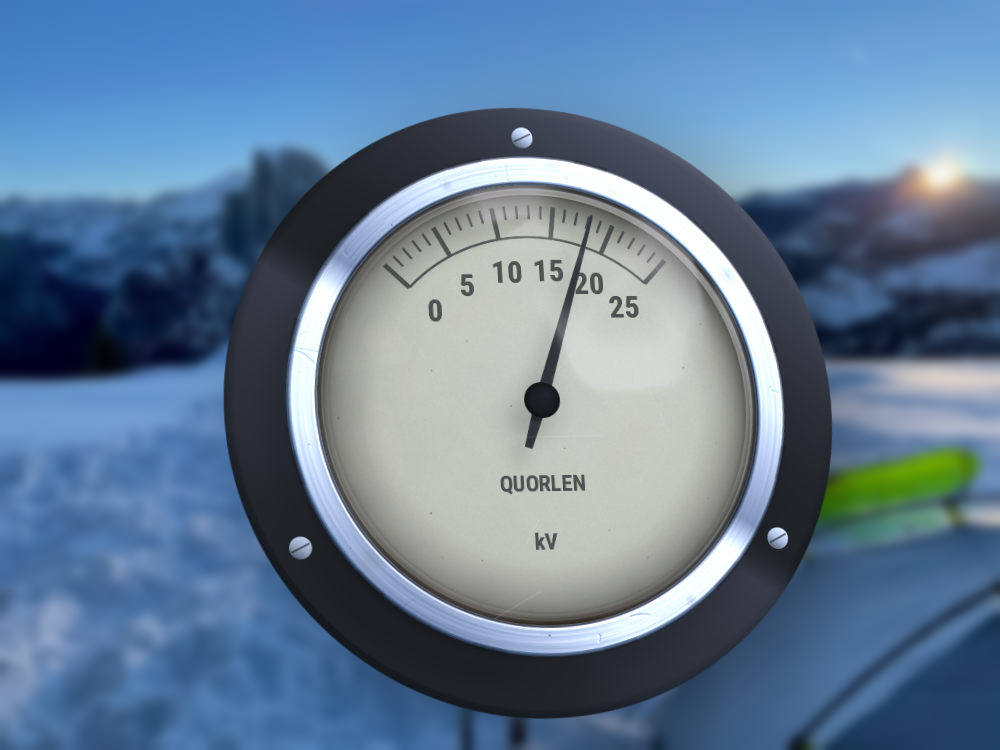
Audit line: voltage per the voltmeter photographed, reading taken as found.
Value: 18 kV
